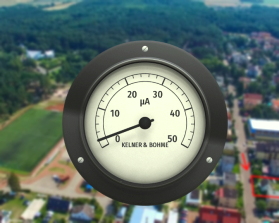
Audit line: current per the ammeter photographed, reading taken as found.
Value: 2 µA
